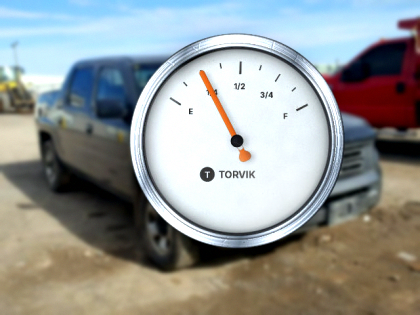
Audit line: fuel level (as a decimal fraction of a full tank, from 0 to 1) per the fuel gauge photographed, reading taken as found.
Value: 0.25
